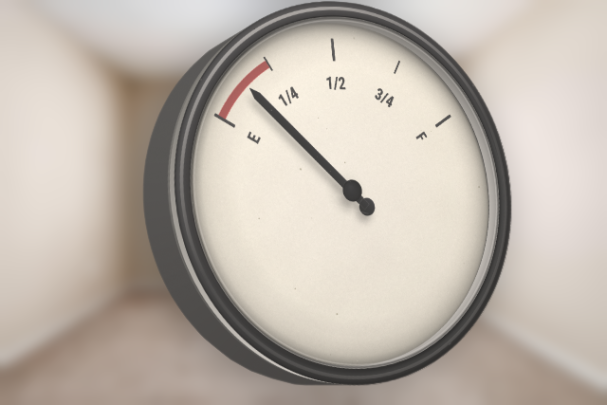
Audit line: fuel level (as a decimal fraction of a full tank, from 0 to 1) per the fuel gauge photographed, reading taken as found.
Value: 0.125
